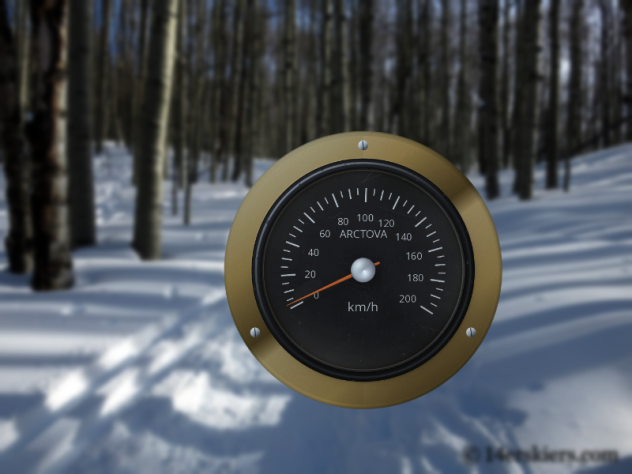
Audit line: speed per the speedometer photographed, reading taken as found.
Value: 2.5 km/h
